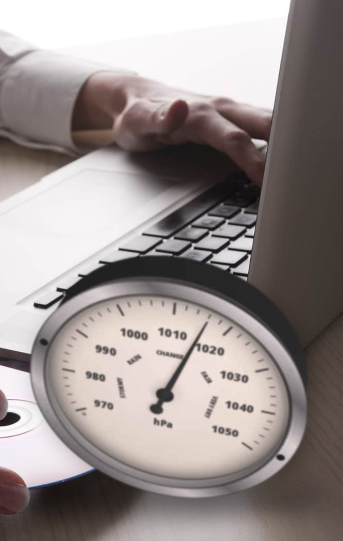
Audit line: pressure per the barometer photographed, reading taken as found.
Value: 1016 hPa
